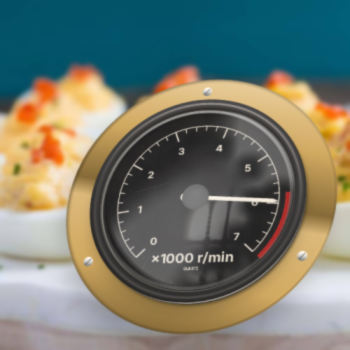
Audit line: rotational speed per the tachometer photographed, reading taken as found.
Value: 6000 rpm
